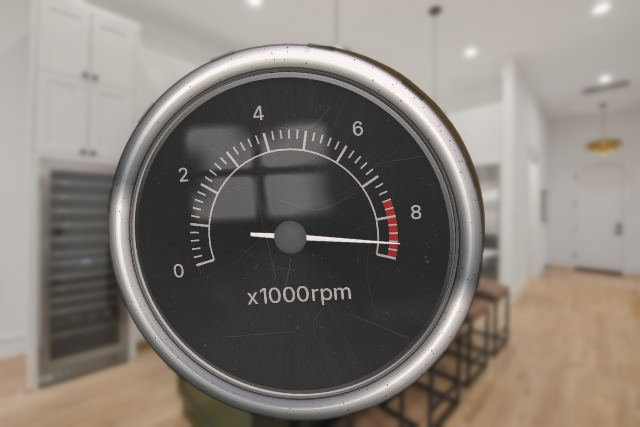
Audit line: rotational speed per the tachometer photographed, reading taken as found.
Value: 8600 rpm
